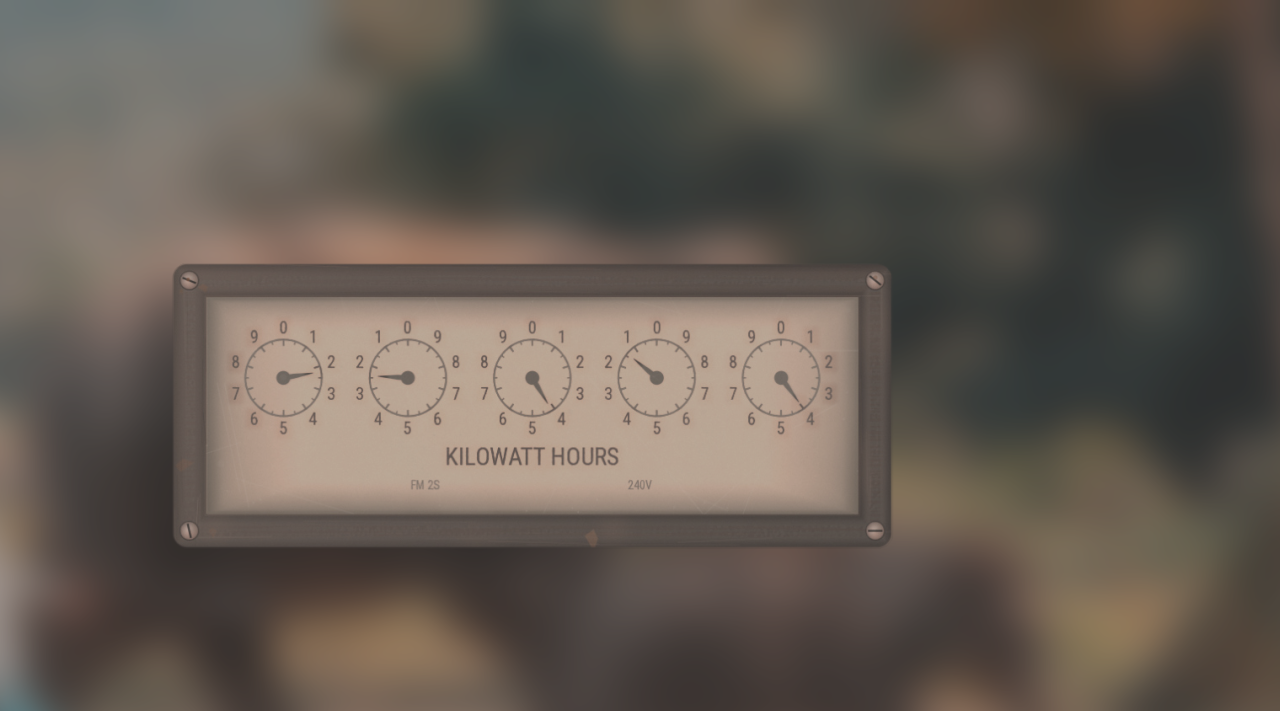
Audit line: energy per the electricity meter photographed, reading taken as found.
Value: 22414 kWh
